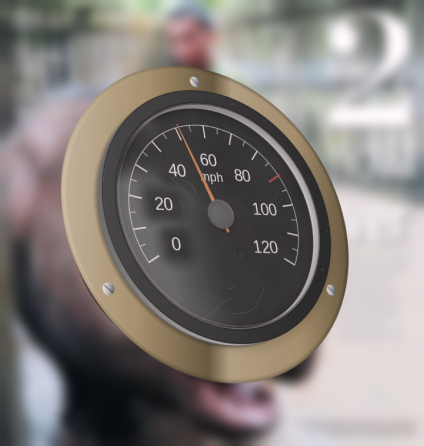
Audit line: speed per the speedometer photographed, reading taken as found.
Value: 50 mph
